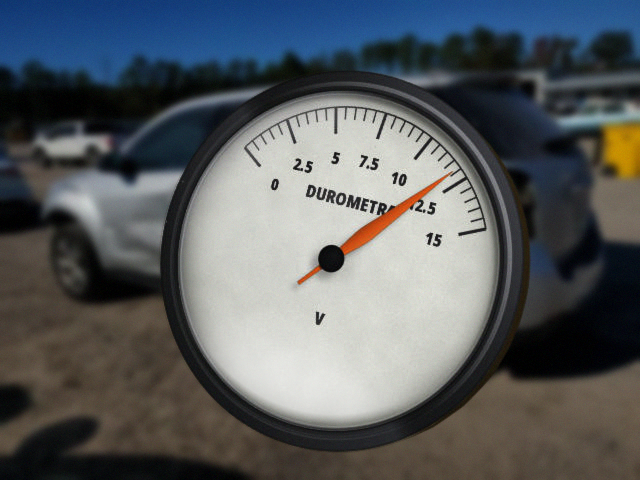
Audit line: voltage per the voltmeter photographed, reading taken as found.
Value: 12 V
